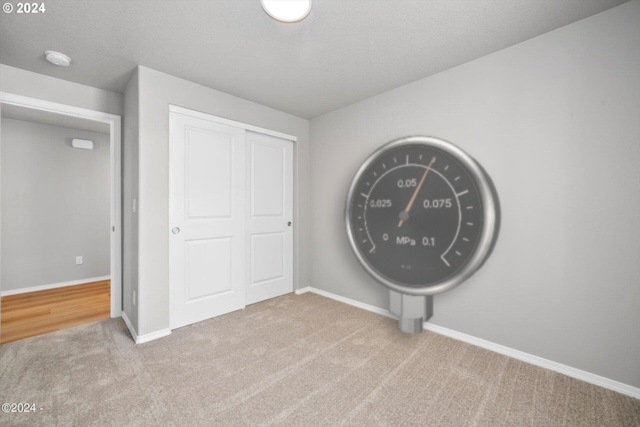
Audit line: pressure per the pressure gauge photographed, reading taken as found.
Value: 0.06 MPa
